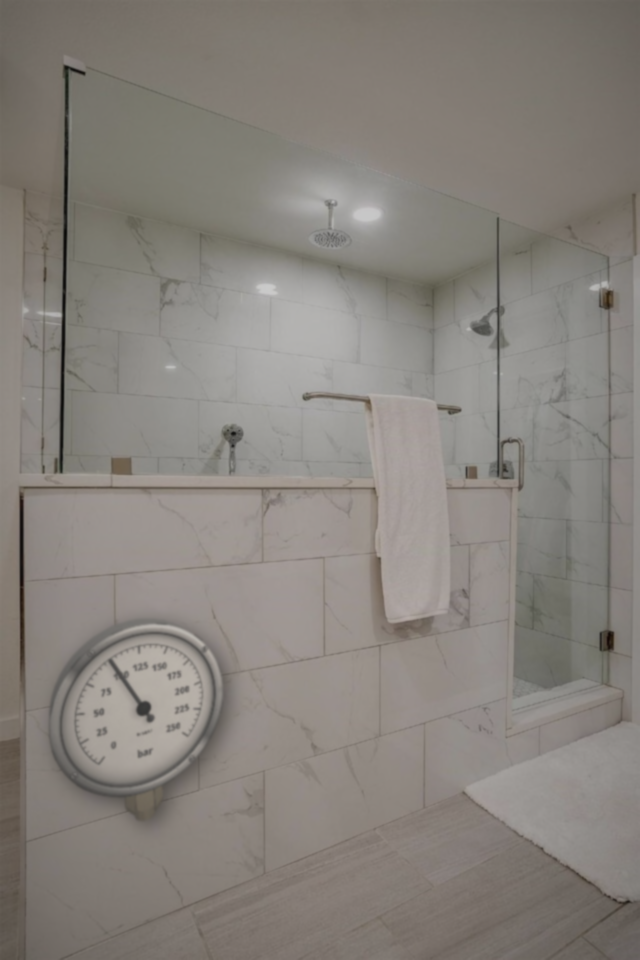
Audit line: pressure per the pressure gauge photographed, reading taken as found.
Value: 100 bar
